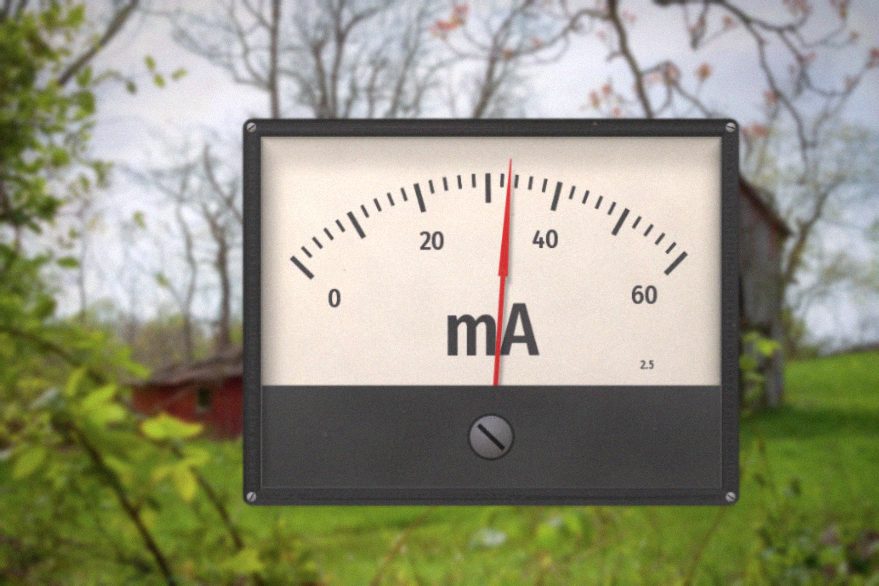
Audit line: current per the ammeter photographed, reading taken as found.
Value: 33 mA
